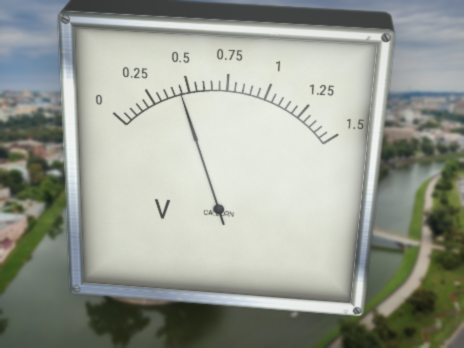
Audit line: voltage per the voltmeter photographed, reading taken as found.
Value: 0.45 V
